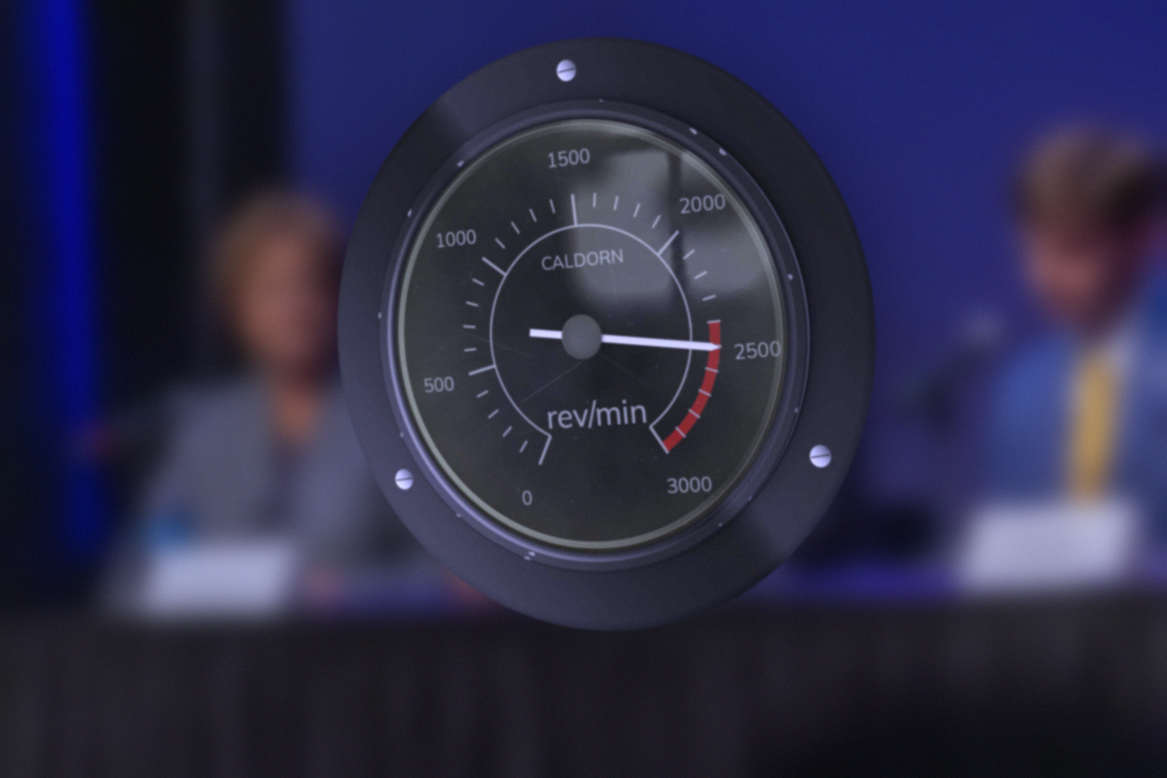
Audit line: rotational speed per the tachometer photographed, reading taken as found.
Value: 2500 rpm
